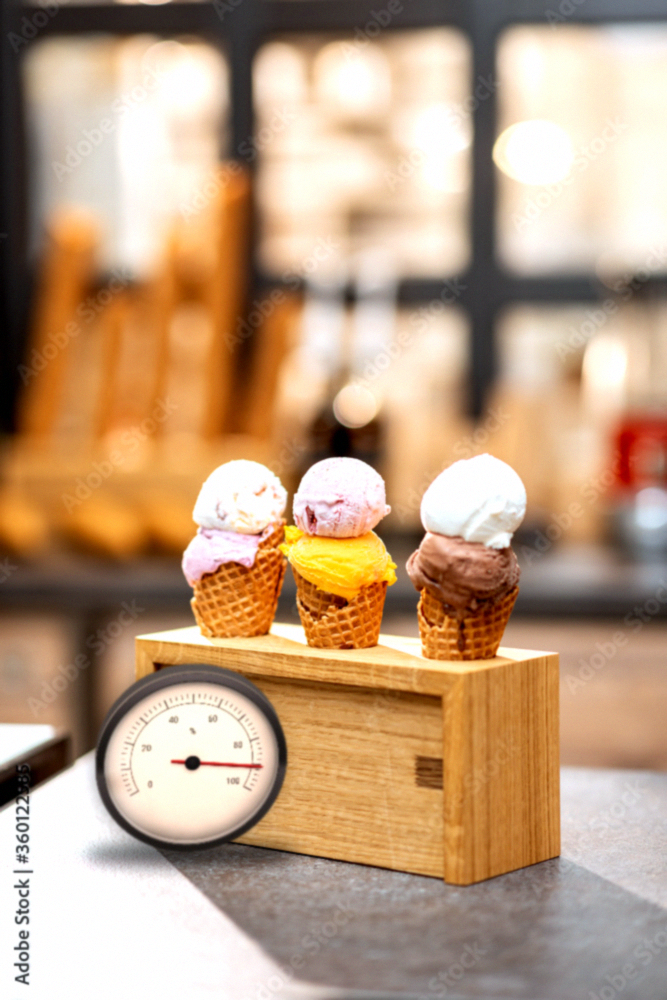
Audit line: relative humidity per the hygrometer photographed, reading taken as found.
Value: 90 %
